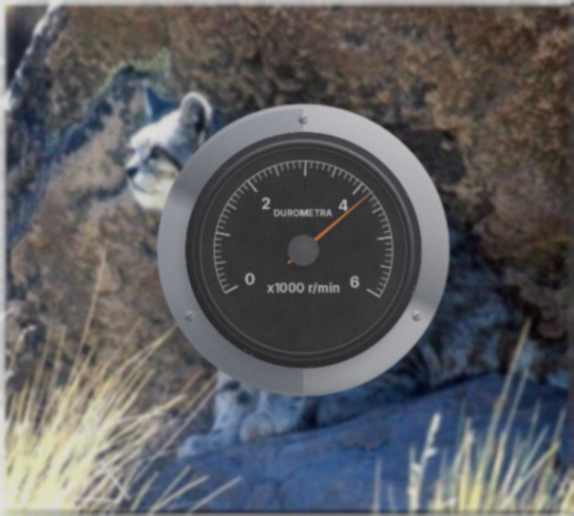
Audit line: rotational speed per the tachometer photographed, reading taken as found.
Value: 4200 rpm
